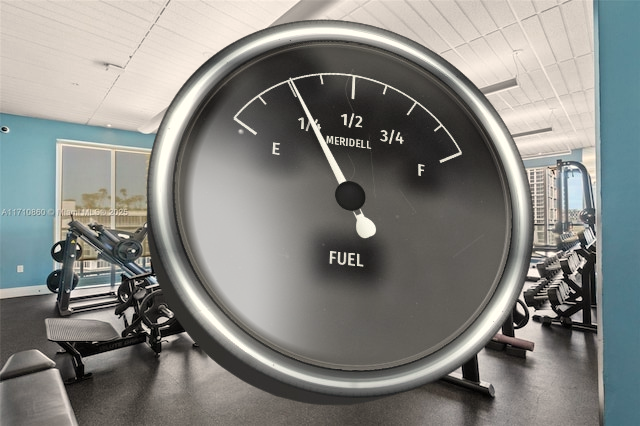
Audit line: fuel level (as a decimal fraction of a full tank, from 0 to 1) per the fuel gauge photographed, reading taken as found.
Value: 0.25
